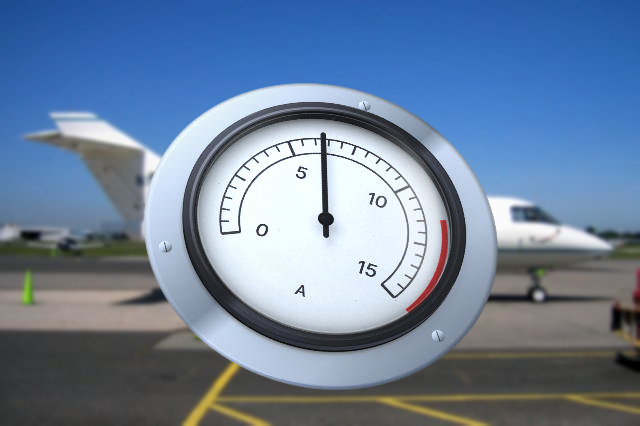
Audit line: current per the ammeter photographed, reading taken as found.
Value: 6.25 A
